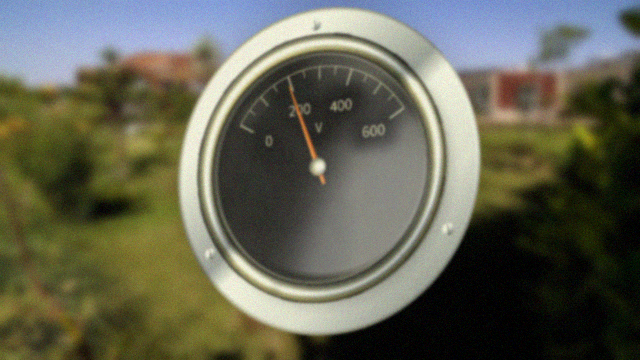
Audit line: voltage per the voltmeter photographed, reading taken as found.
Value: 200 V
